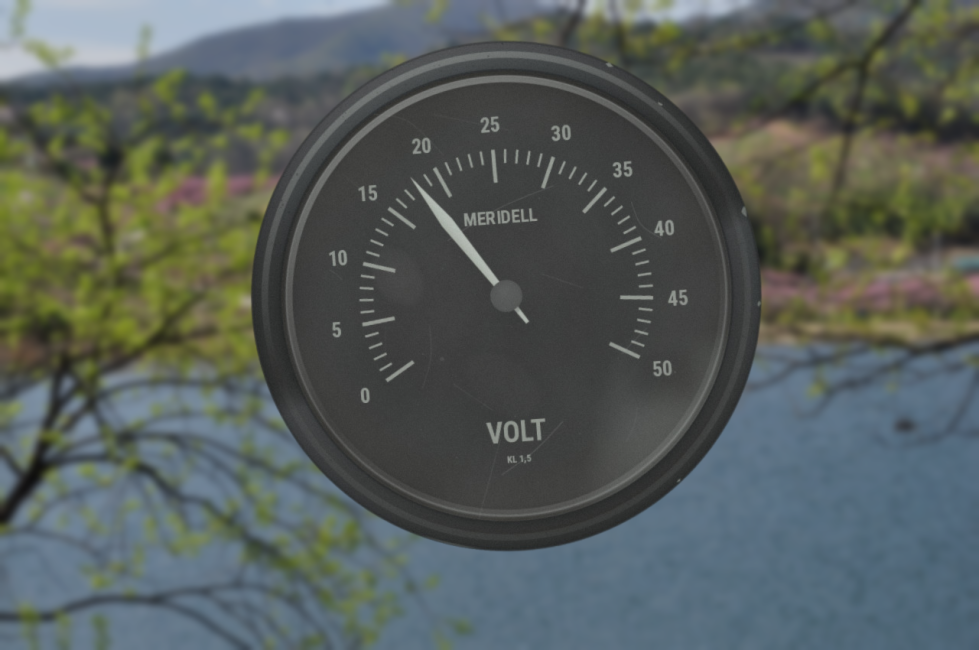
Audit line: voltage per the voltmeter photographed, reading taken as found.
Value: 18 V
